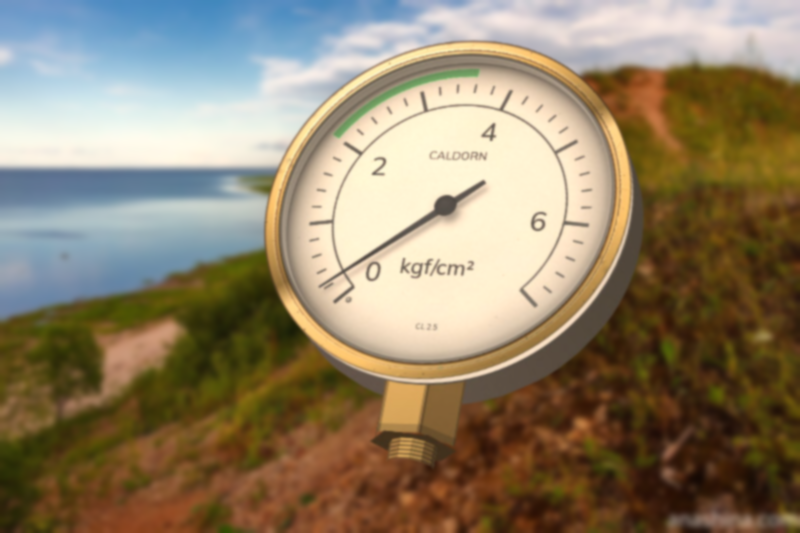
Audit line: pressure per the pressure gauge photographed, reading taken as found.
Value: 0.2 kg/cm²
